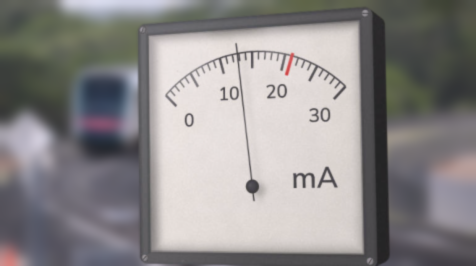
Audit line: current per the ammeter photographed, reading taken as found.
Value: 13 mA
